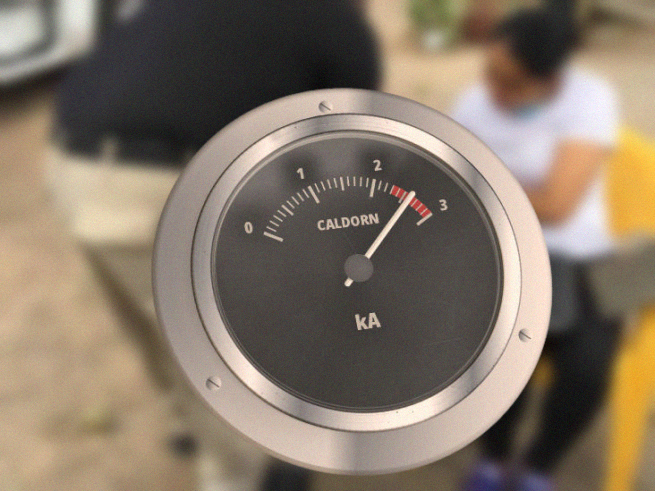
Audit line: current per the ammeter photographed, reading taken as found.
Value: 2.6 kA
